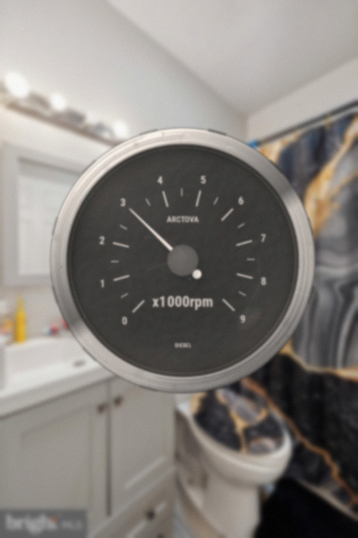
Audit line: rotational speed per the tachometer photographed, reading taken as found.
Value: 3000 rpm
